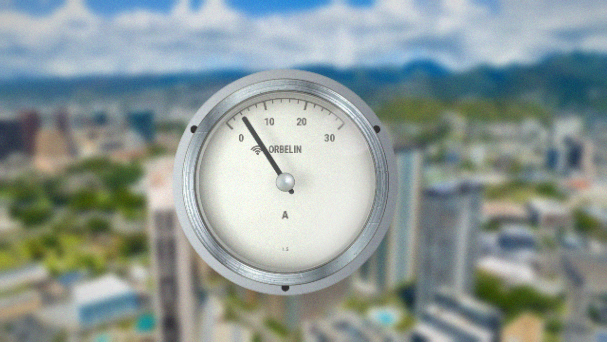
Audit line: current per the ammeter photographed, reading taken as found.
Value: 4 A
